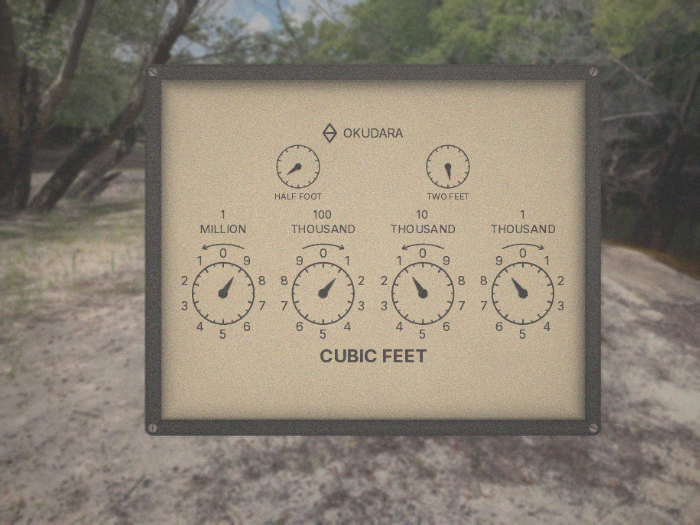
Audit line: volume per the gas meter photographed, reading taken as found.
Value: 910900 ft³
